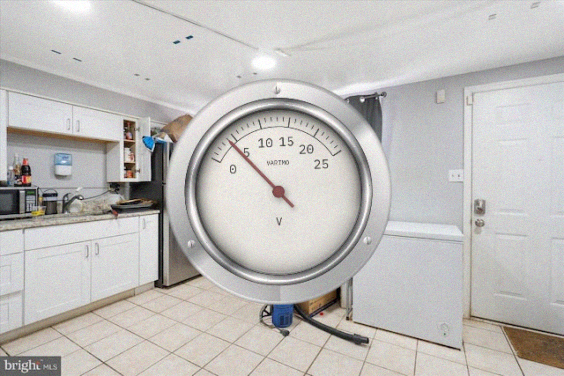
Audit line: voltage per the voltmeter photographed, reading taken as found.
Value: 4 V
